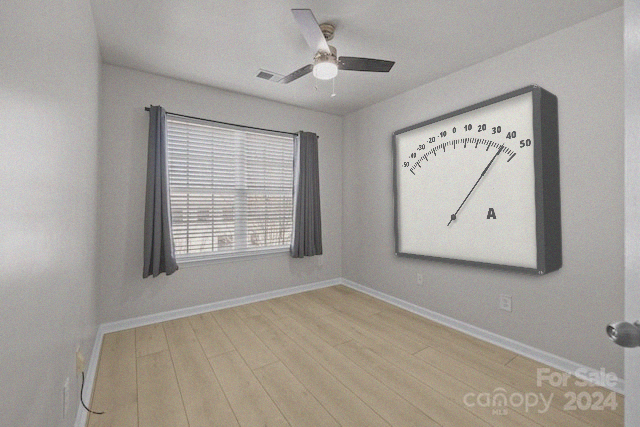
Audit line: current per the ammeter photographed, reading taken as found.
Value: 40 A
